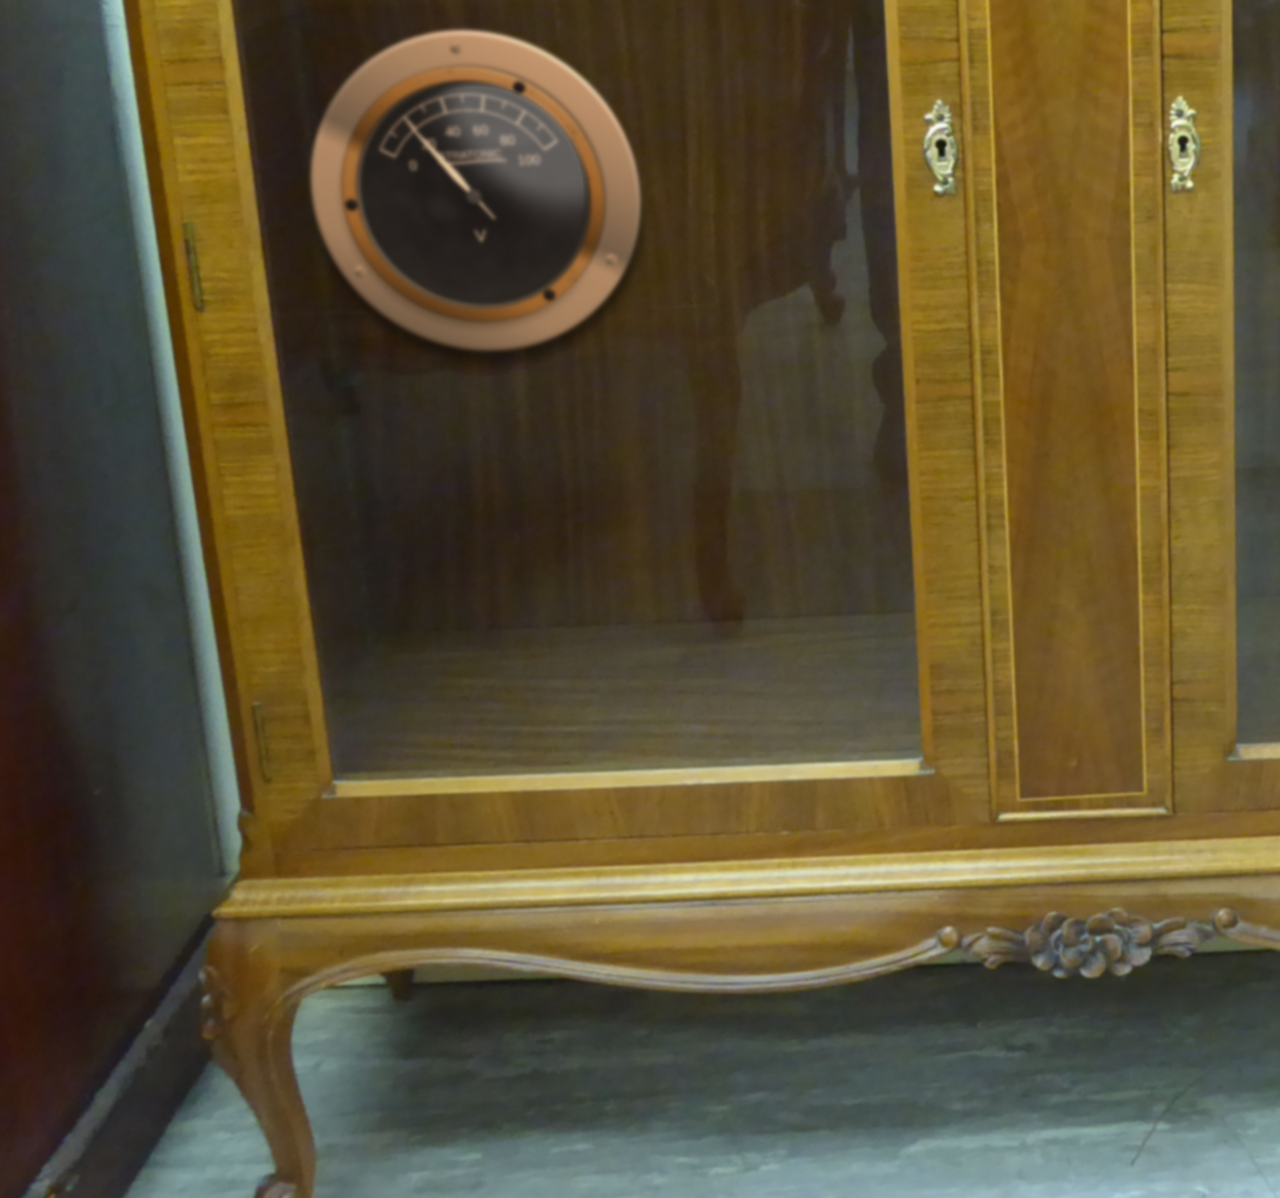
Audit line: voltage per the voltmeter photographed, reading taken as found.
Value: 20 V
